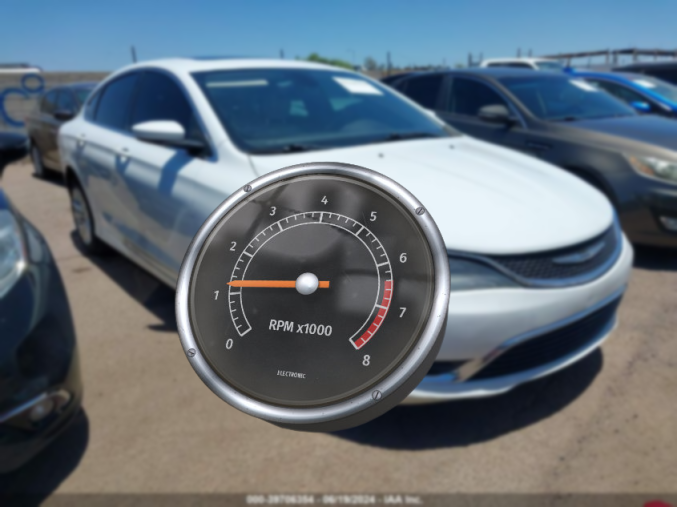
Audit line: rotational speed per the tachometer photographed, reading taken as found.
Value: 1200 rpm
